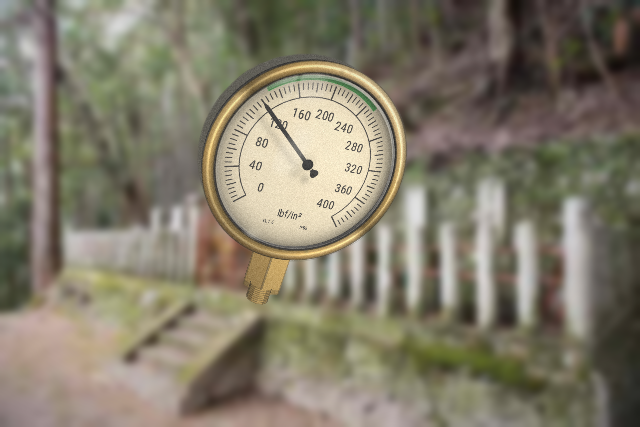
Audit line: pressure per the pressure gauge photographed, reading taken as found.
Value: 120 psi
